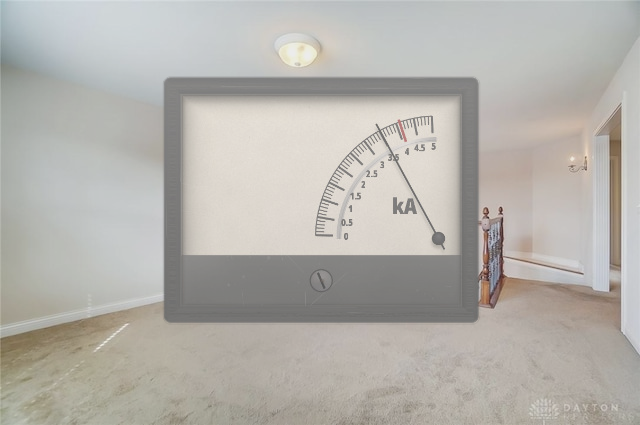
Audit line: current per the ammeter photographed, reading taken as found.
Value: 3.5 kA
